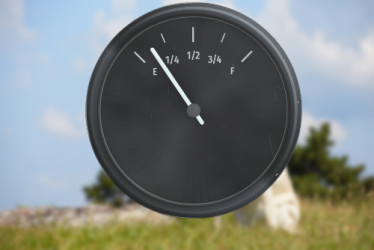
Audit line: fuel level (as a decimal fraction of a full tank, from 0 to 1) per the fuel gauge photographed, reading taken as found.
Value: 0.125
